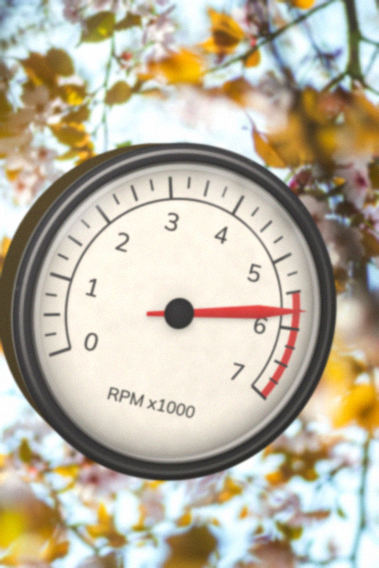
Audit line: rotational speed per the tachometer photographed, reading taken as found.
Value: 5750 rpm
